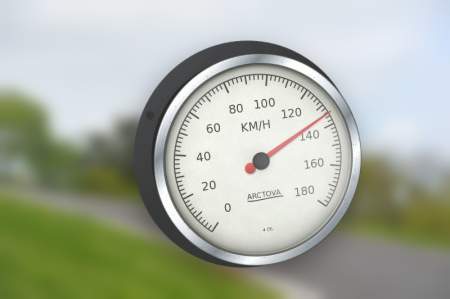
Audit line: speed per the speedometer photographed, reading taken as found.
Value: 134 km/h
